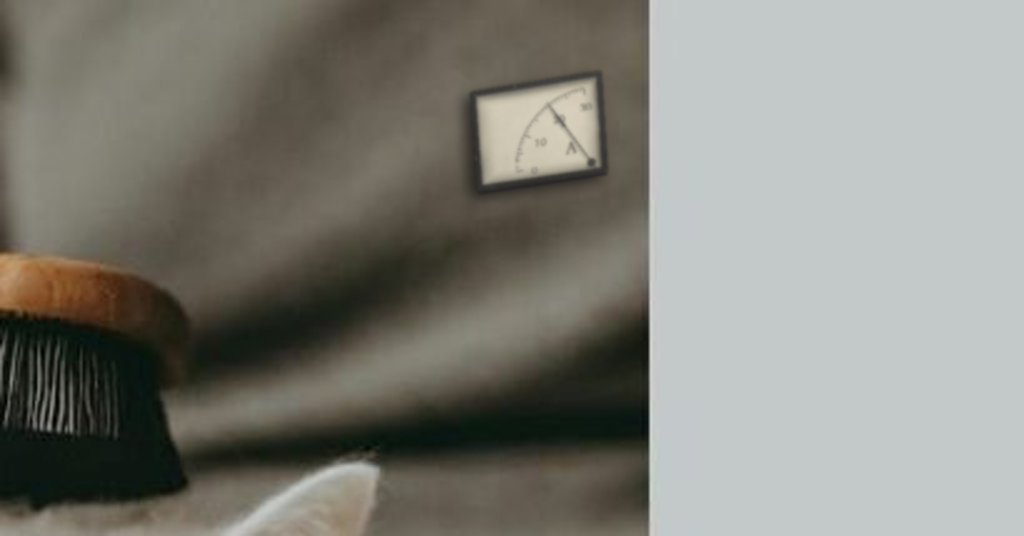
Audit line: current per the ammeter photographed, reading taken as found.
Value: 20 A
